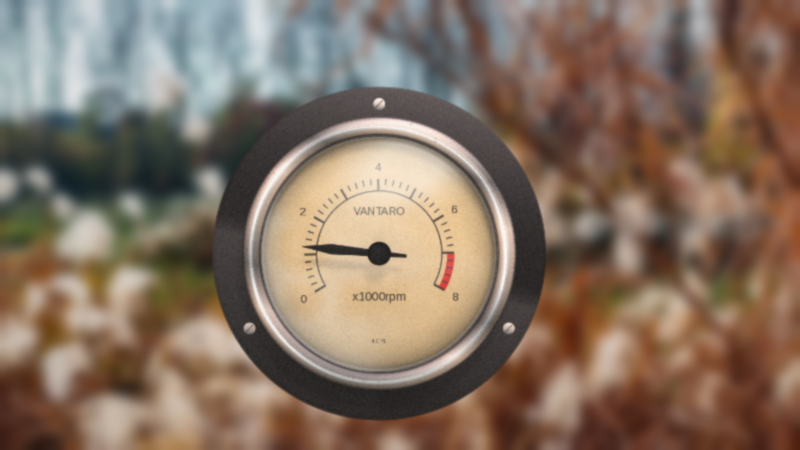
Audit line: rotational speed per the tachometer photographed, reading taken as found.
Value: 1200 rpm
